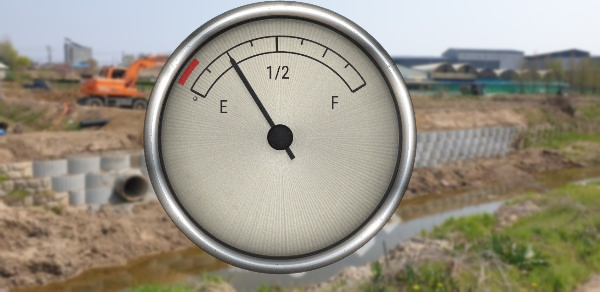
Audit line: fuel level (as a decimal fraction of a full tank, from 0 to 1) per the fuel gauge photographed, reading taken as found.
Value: 0.25
